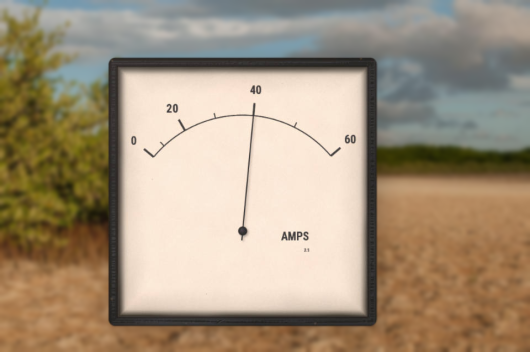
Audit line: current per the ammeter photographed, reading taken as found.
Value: 40 A
